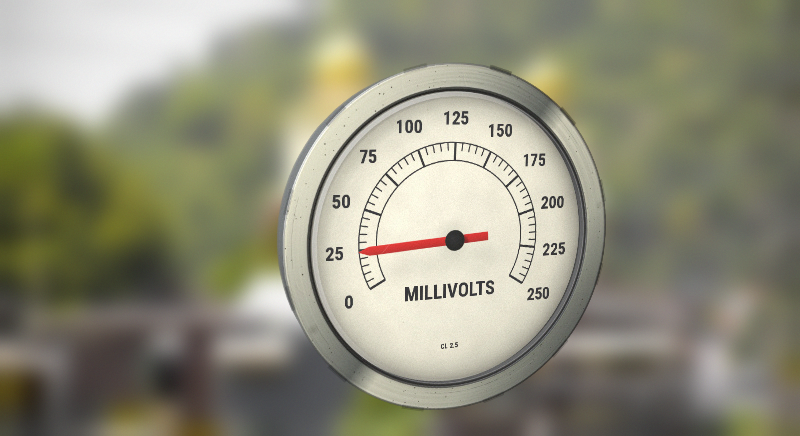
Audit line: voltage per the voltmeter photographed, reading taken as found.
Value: 25 mV
